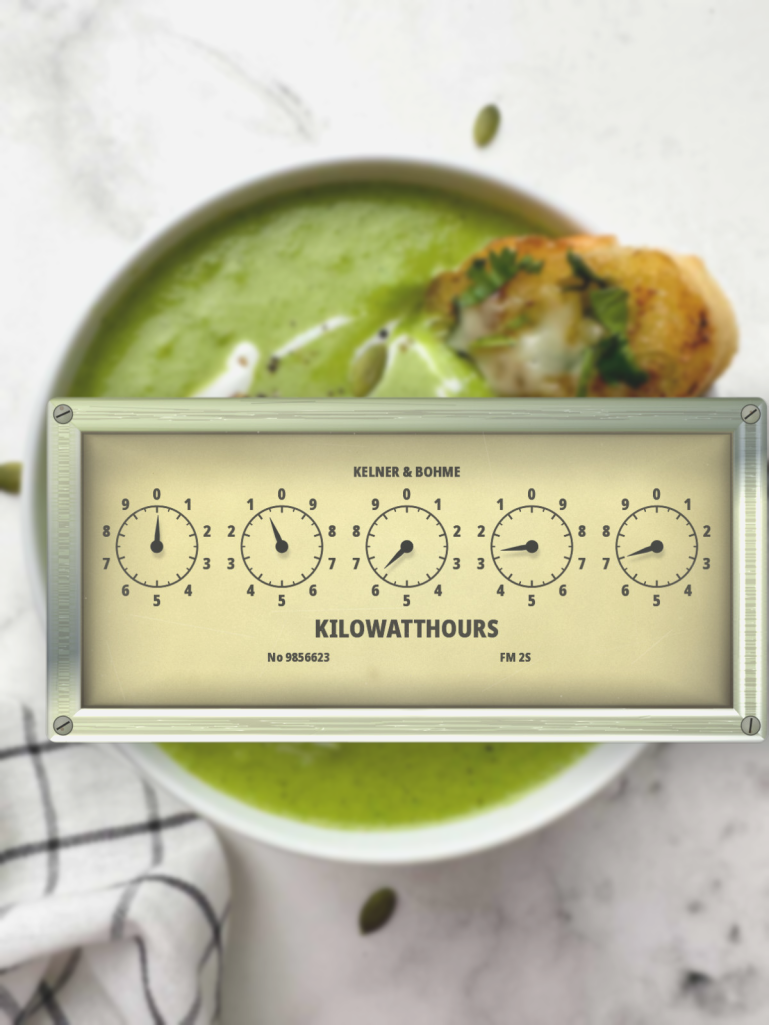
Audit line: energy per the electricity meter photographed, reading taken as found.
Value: 627 kWh
